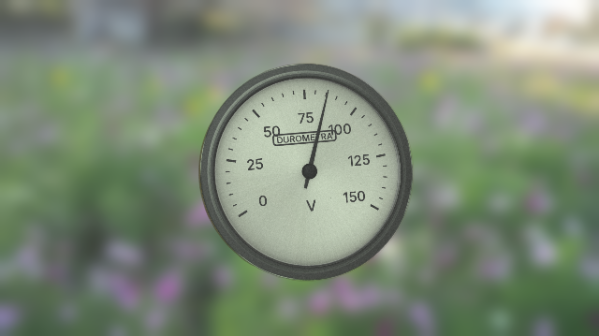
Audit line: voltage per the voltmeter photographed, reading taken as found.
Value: 85 V
